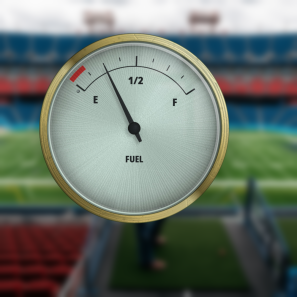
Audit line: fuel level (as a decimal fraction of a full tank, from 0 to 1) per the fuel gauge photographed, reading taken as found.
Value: 0.25
